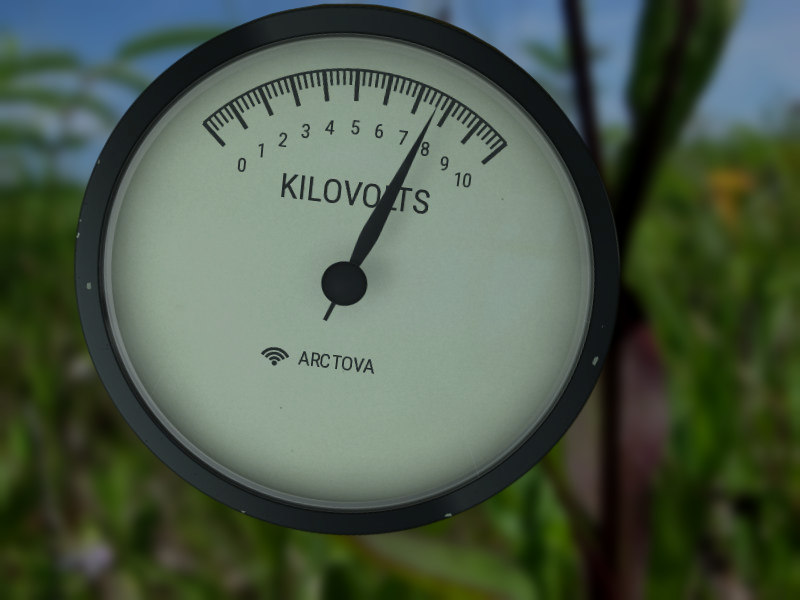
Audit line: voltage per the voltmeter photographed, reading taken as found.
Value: 7.6 kV
